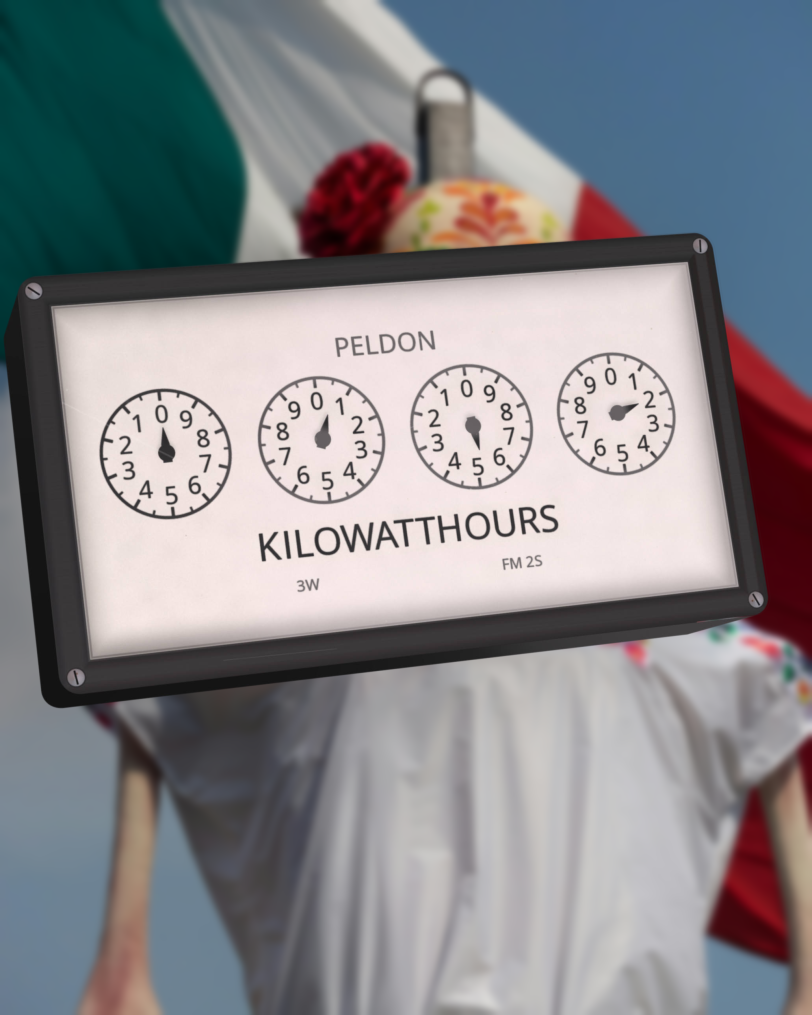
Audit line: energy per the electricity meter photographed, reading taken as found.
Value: 52 kWh
